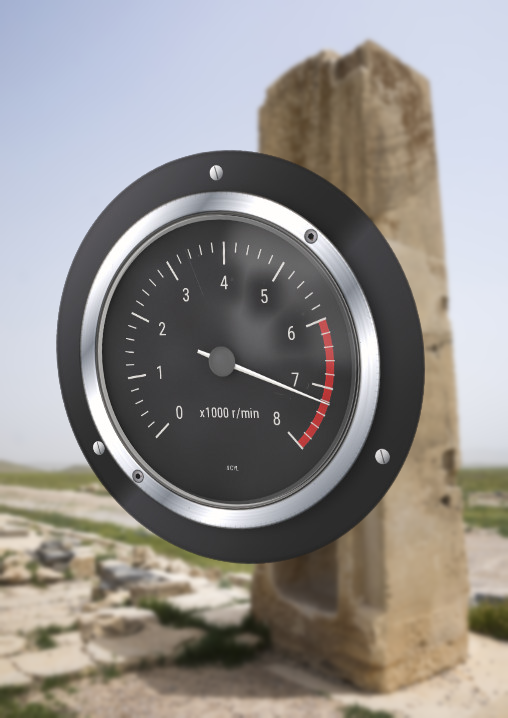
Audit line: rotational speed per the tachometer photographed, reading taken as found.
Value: 7200 rpm
